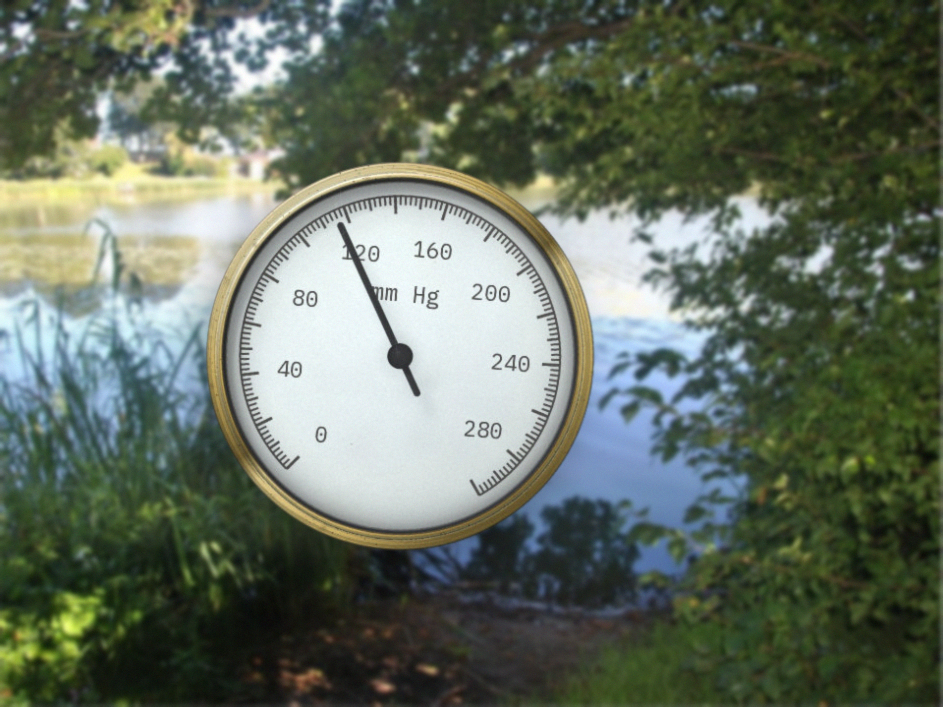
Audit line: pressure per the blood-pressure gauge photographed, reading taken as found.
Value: 116 mmHg
